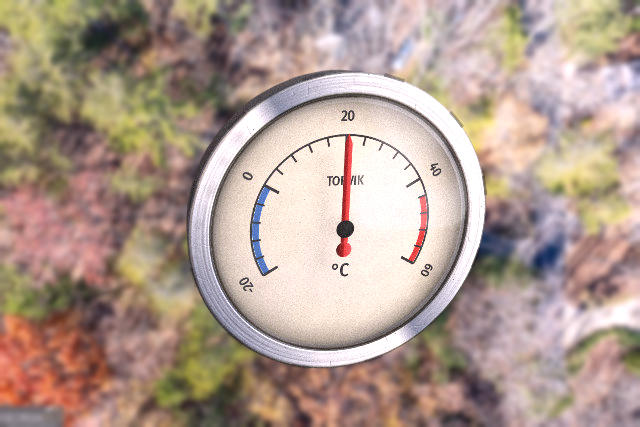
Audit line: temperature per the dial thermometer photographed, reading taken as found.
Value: 20 °C
